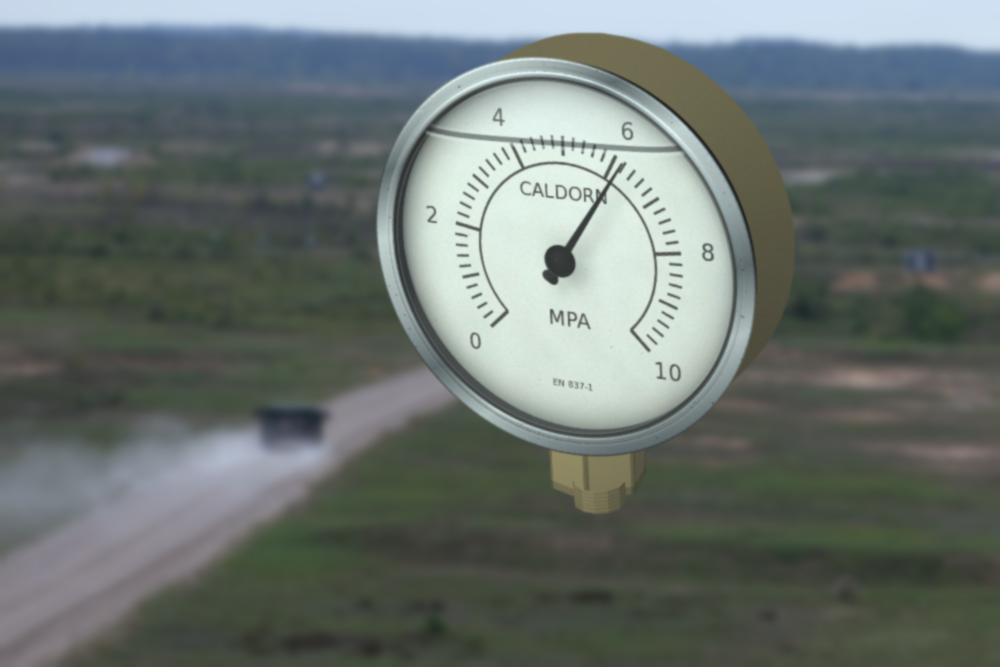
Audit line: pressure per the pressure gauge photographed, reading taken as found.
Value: 6.2 MPa
